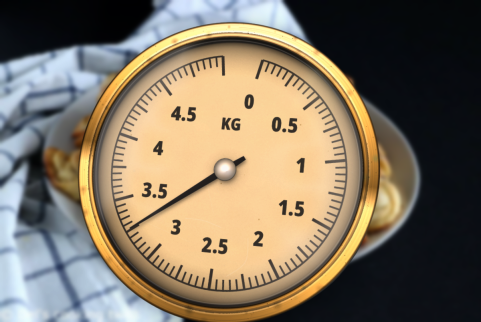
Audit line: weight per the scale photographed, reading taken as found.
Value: 3.25 kg
